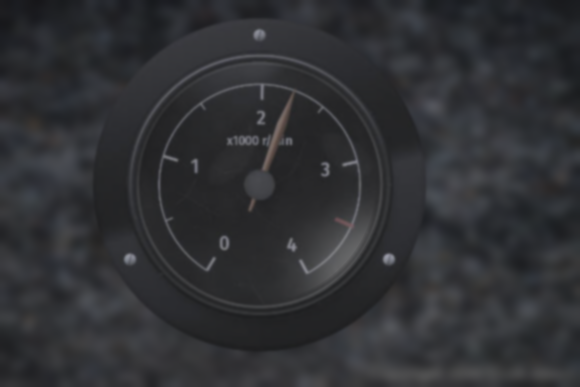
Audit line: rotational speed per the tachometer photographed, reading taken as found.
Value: 2250 rpm
